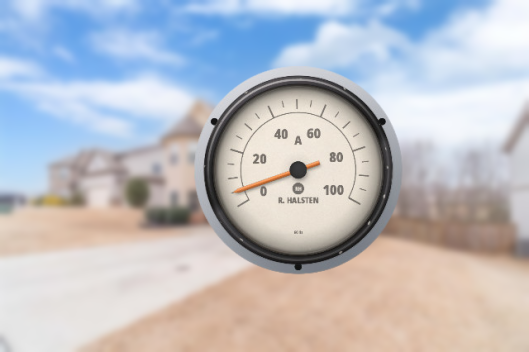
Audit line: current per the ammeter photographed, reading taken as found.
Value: 5 A
